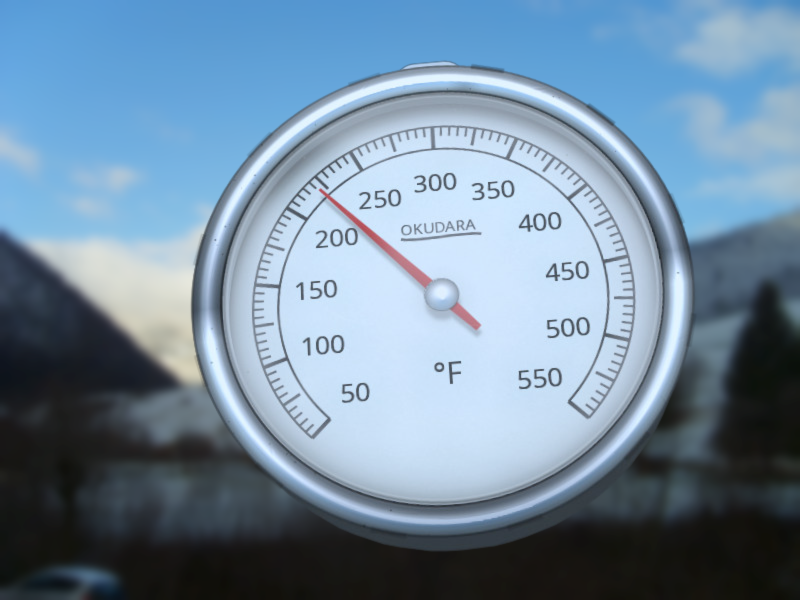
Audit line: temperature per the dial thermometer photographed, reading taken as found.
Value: 220 °F
